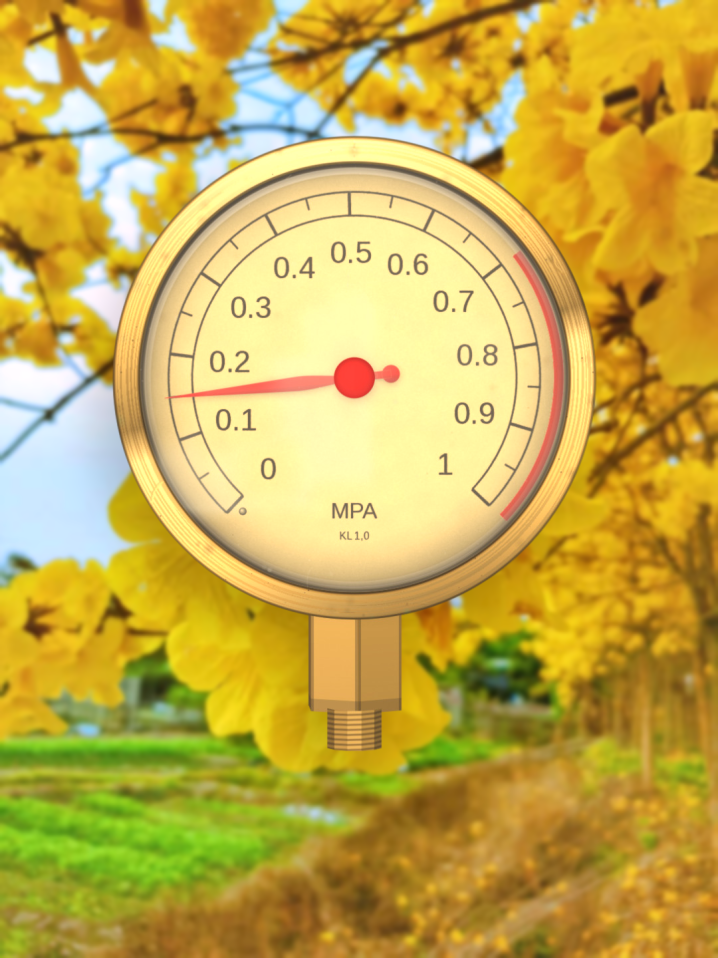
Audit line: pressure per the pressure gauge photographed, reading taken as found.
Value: 0.15 MPa
